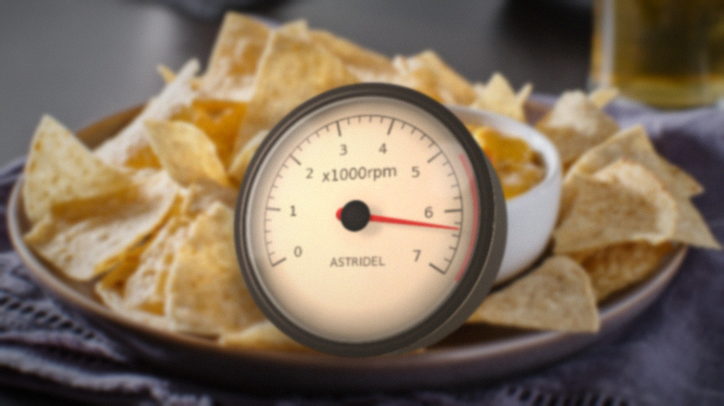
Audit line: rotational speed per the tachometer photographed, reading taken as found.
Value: 6300 rpm
